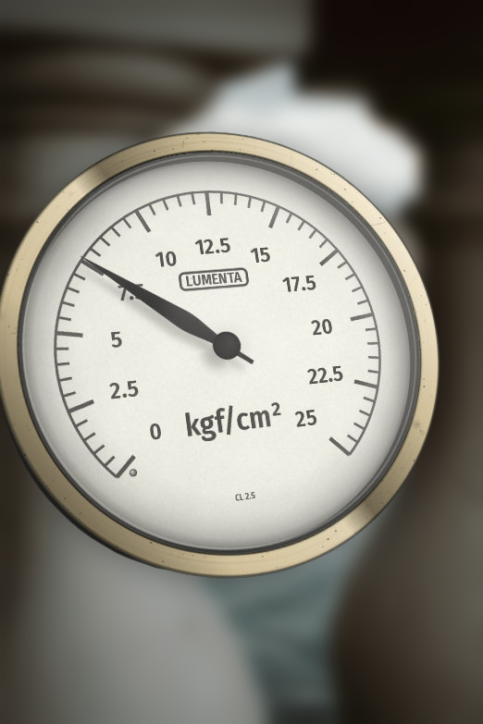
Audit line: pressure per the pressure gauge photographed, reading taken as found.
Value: 7.5 kg/cm²
